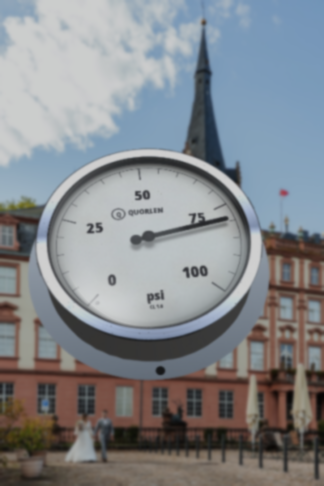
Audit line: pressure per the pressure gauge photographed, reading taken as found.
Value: 80 psi
